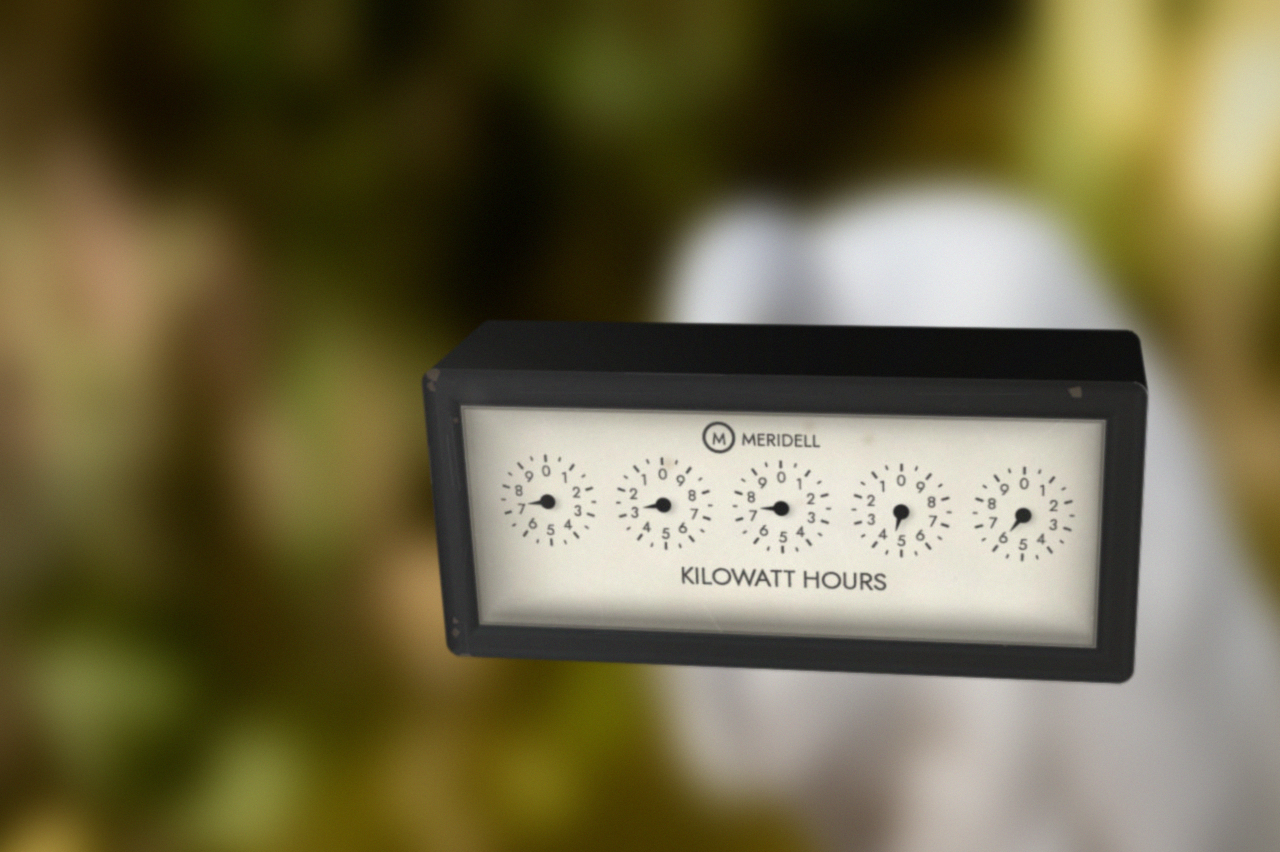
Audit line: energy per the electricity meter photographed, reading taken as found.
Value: 72746 kWh
